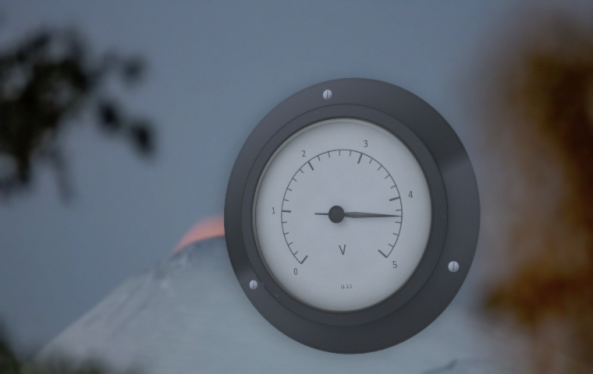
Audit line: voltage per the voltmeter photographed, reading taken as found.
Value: 4.3 V
